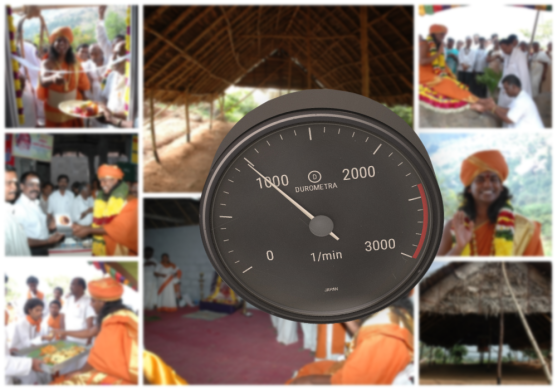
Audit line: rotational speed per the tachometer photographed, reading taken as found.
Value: 1000 rpm
